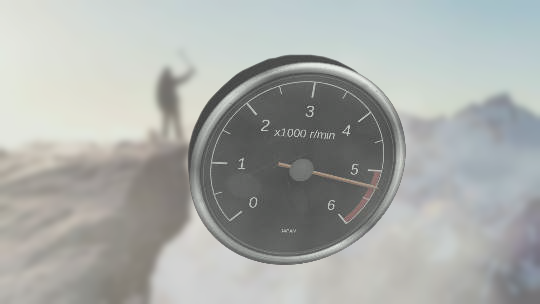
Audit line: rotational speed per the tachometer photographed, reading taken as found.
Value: 5250 rpm
